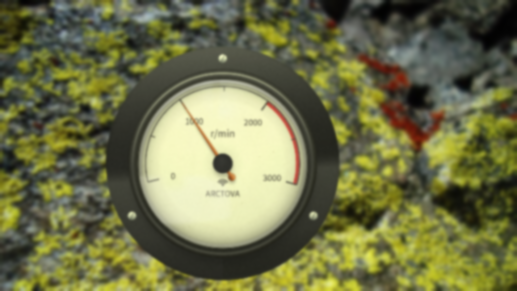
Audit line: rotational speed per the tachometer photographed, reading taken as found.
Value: 1000 rpm
